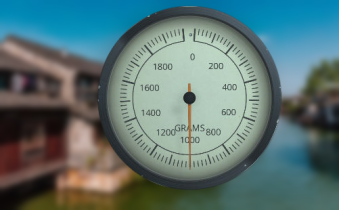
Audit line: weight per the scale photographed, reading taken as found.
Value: 1000 g
